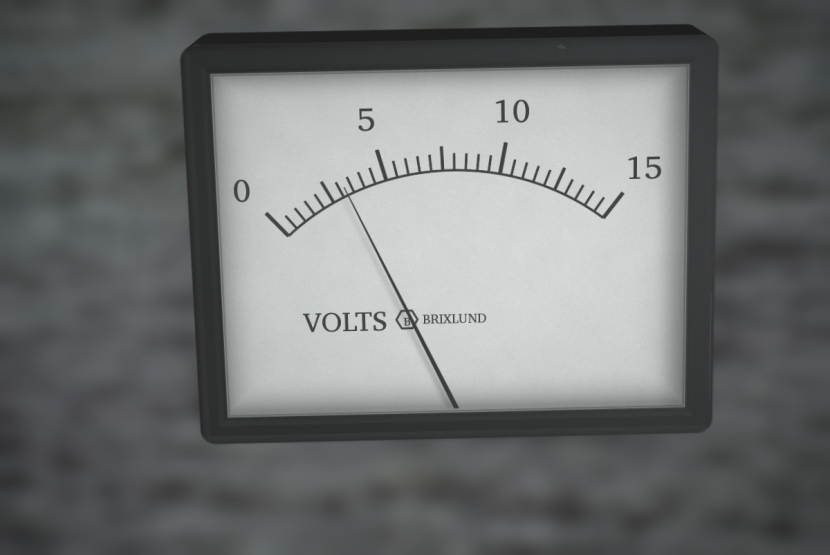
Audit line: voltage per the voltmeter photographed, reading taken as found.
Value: 3.25 V
